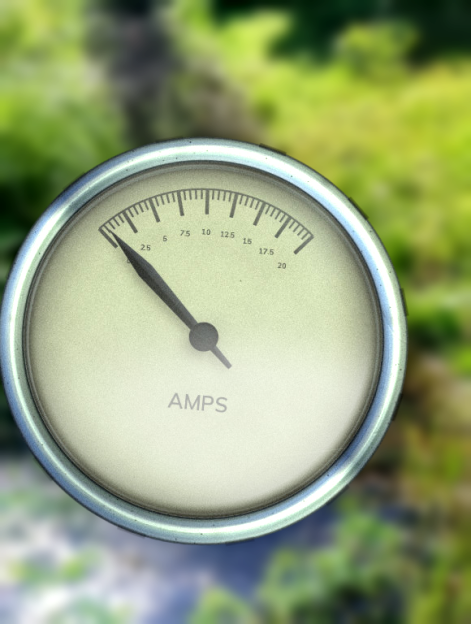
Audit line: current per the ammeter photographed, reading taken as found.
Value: 0.5 A
